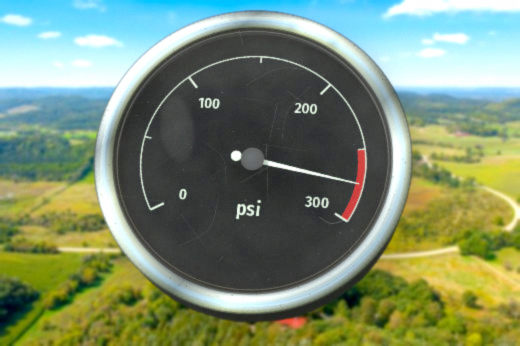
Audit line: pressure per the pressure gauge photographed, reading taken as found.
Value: 275 psi
